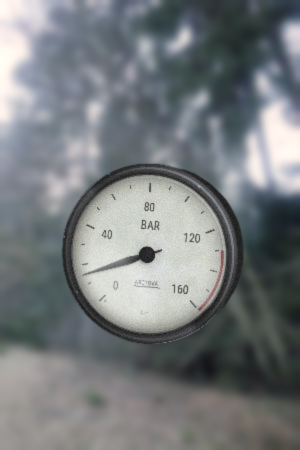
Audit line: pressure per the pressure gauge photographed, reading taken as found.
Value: 15 bar
